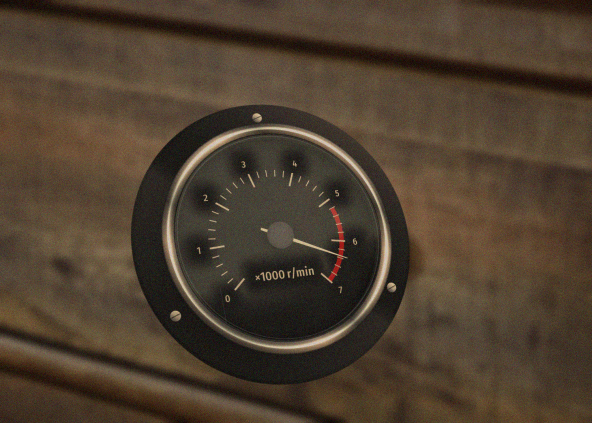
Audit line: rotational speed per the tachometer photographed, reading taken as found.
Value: 6400 rpm
